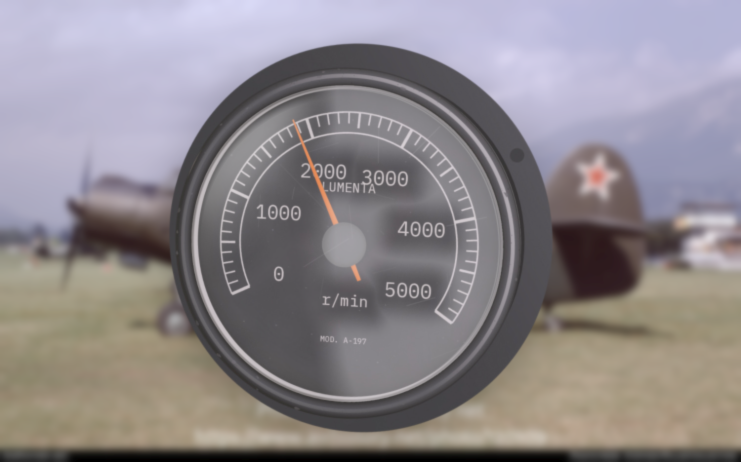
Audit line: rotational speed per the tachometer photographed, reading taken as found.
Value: 1900 rpm
